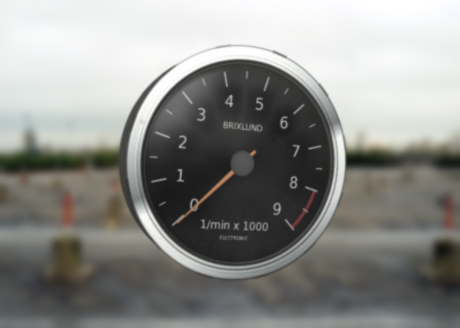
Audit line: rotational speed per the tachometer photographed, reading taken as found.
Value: 0 rpm
